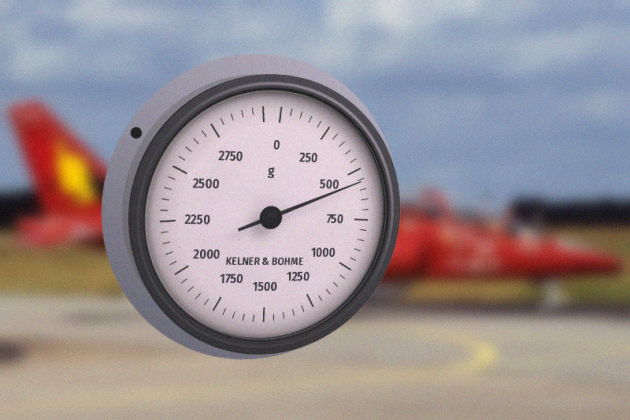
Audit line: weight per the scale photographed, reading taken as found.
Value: 550 g
